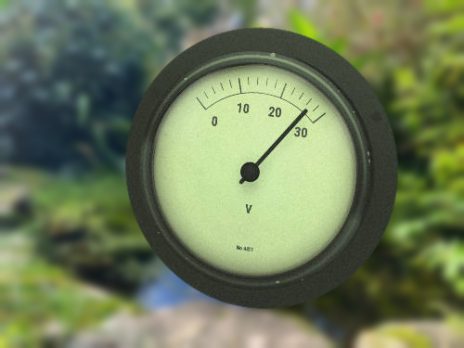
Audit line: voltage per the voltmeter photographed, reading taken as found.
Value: 27 V
